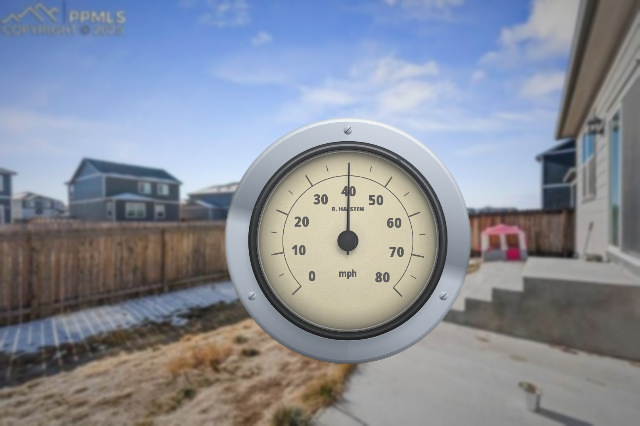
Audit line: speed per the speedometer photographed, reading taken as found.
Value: 40 mph
